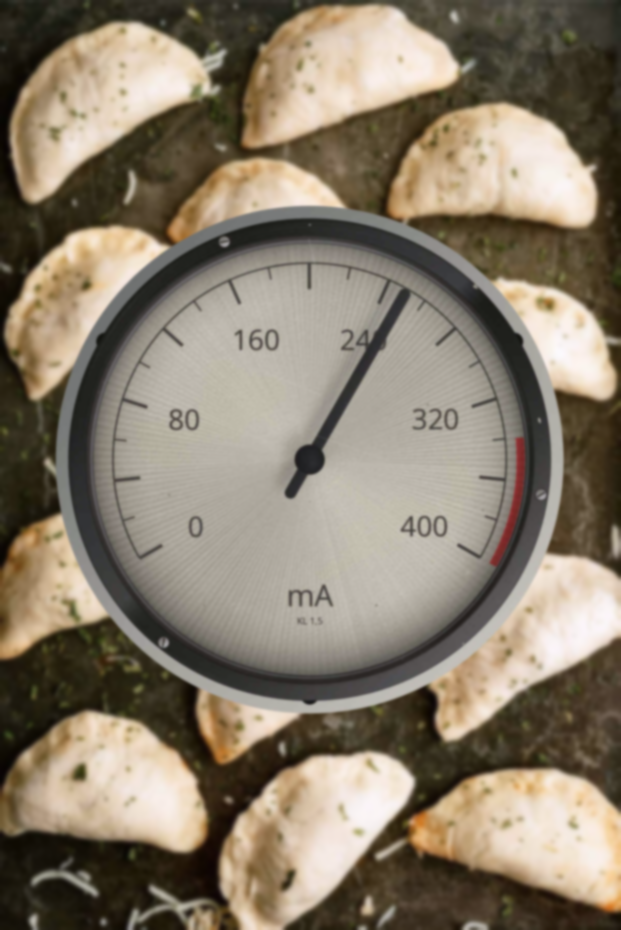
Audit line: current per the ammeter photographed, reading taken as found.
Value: 250 mA
